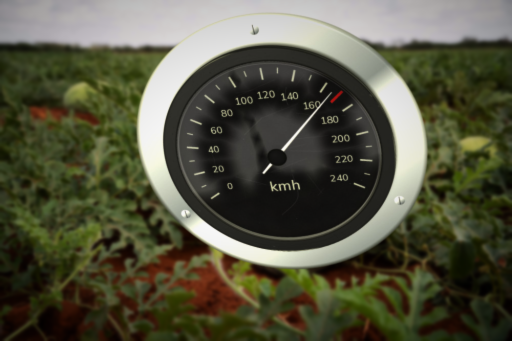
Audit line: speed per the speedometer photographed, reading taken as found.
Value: 165 km/h
